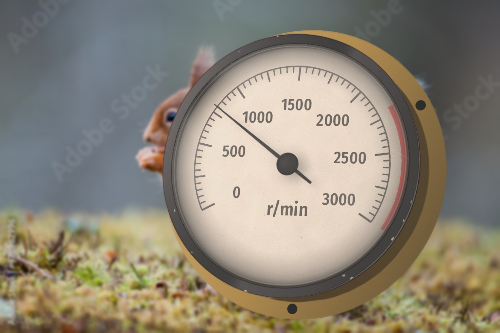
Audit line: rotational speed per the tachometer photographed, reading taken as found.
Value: 800 rpm
